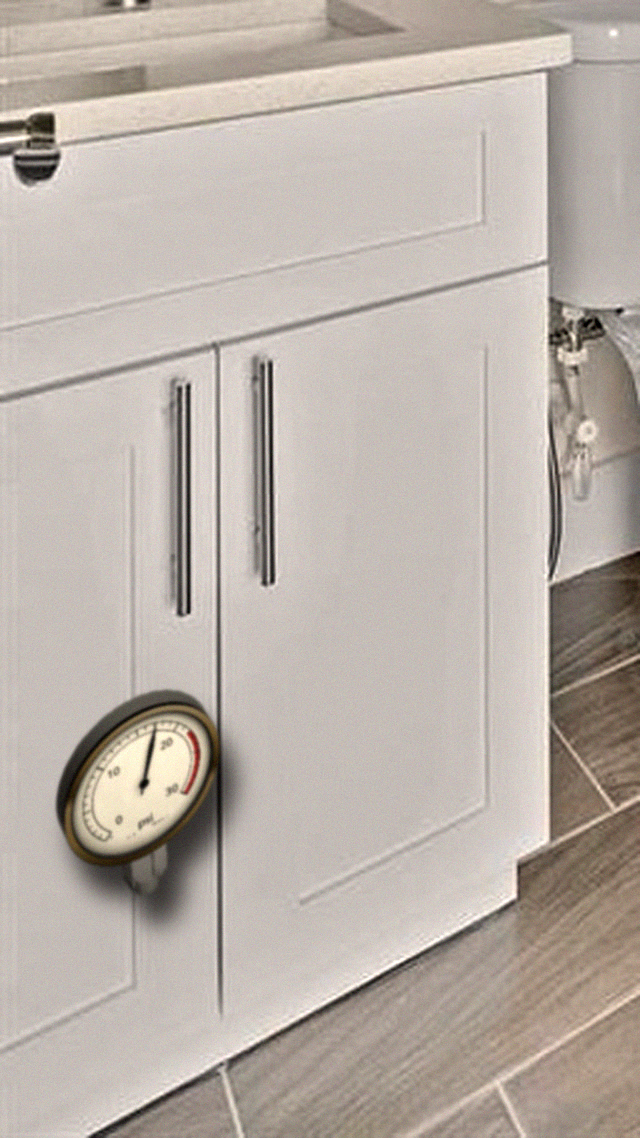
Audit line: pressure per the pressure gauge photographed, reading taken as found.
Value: 17 psi
